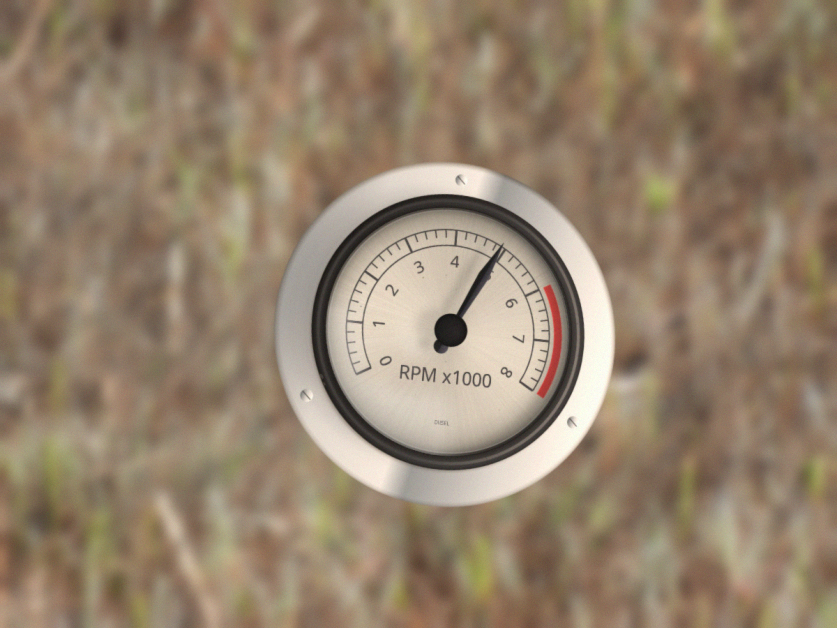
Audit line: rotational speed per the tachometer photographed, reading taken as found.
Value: 4900 rpm
